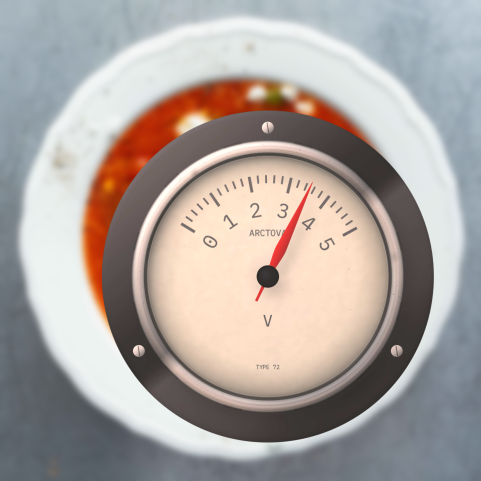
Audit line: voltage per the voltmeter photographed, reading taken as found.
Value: 3.5 V
